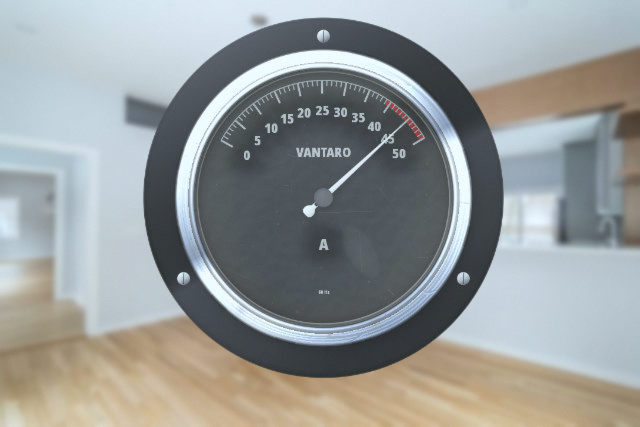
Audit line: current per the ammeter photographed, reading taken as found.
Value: 45 A
